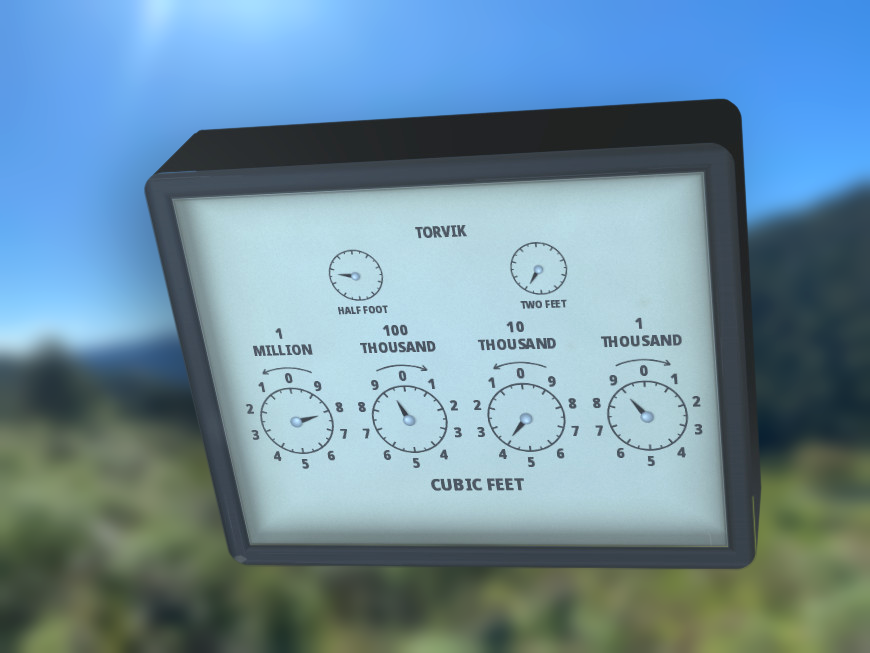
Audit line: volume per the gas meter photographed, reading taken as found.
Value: 793900 ft³
